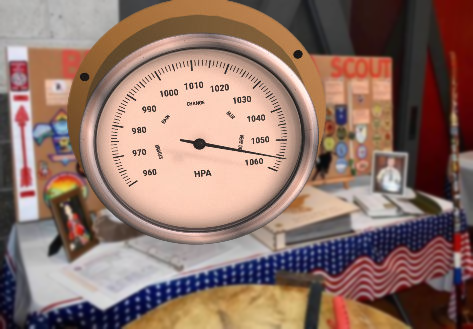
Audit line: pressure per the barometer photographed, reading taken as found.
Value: 1055 hPa
